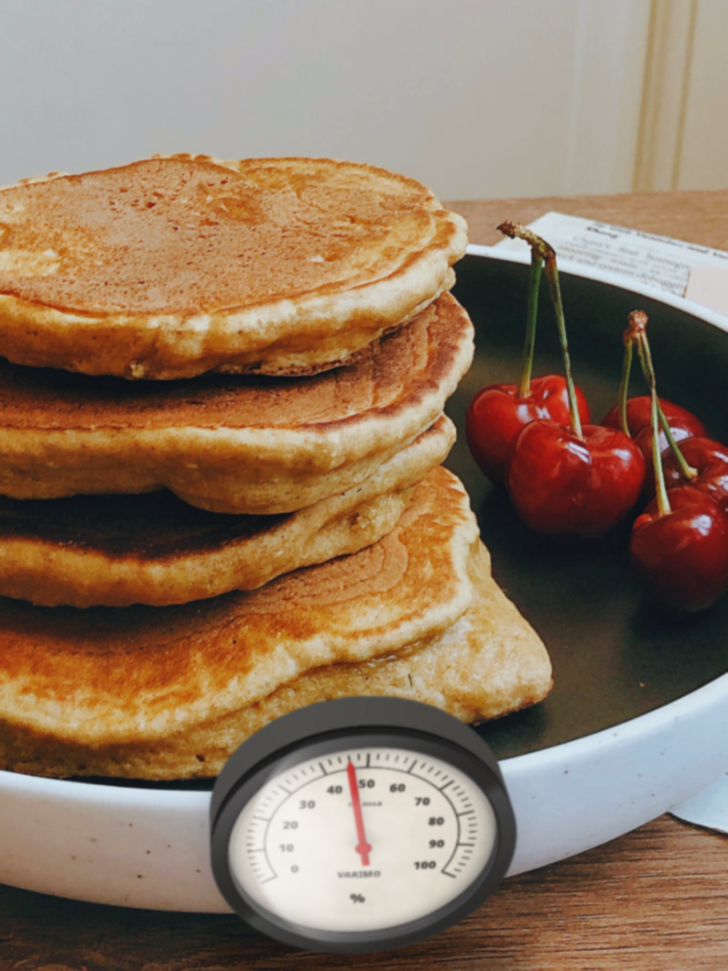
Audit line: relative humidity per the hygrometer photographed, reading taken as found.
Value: 46 %
